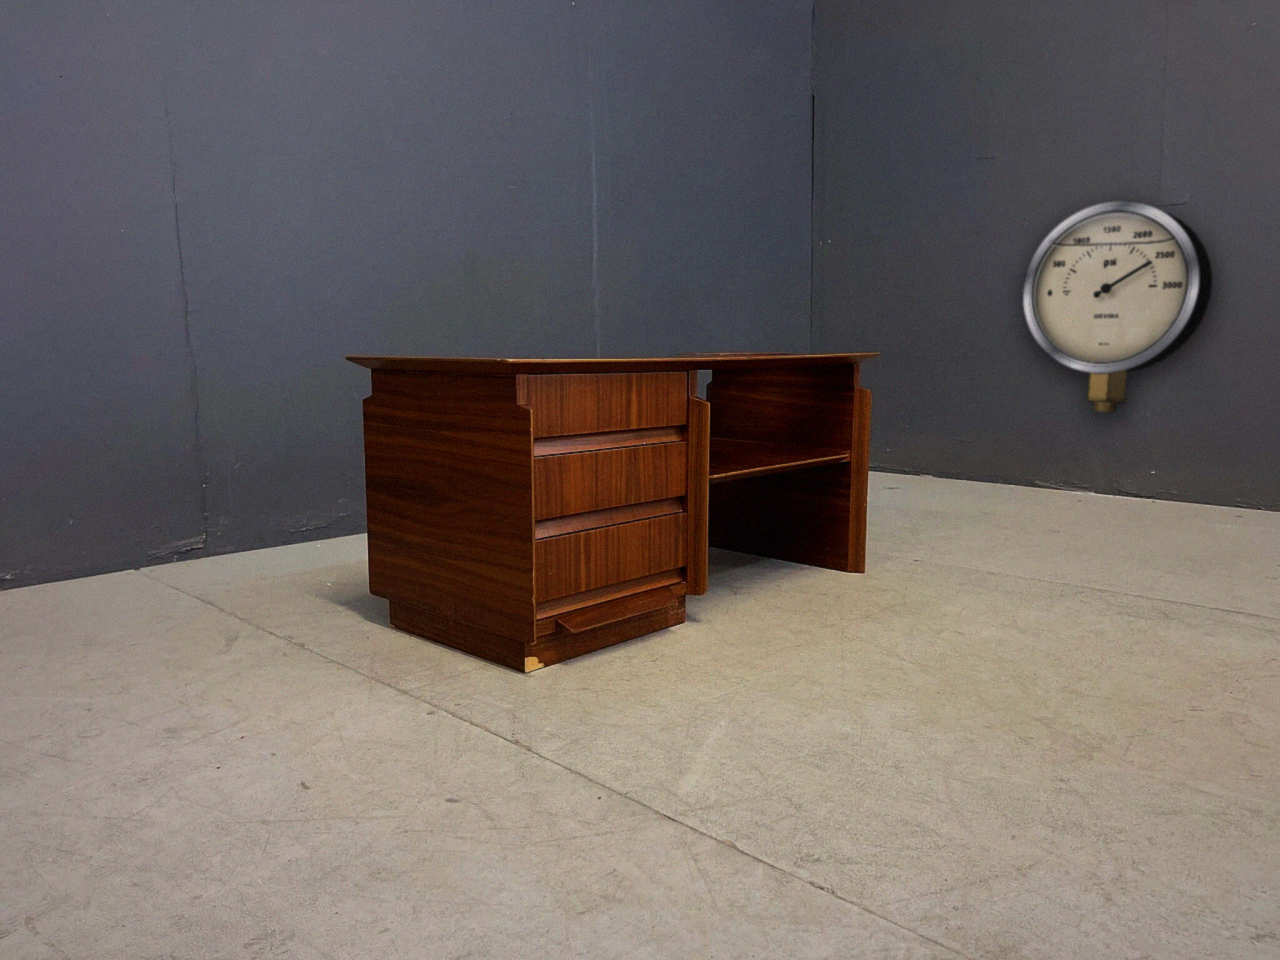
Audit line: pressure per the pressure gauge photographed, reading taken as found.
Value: 2500 psi
